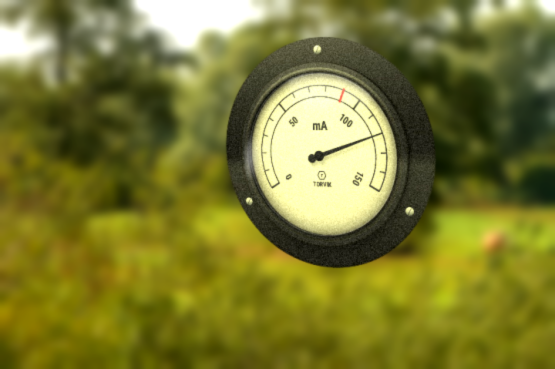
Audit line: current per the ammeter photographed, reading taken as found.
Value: 120 mA
